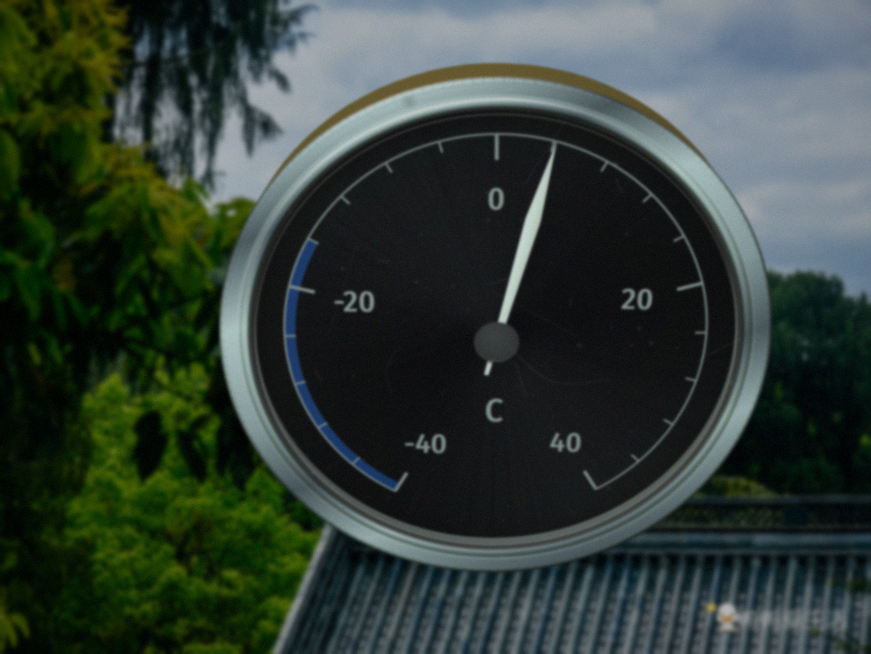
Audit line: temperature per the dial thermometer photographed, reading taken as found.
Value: 4 °C
